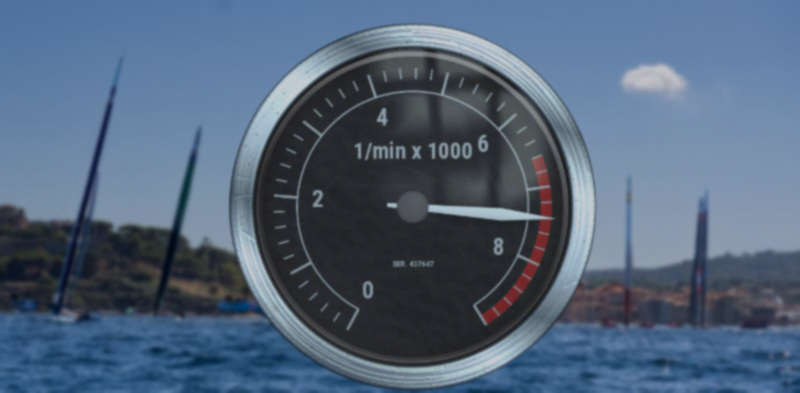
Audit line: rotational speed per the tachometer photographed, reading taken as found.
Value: 7400 rpm
